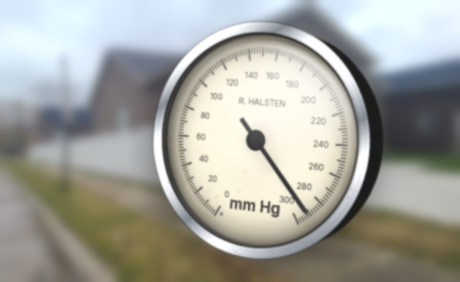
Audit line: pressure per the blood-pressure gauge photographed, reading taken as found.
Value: 290 mmHg
